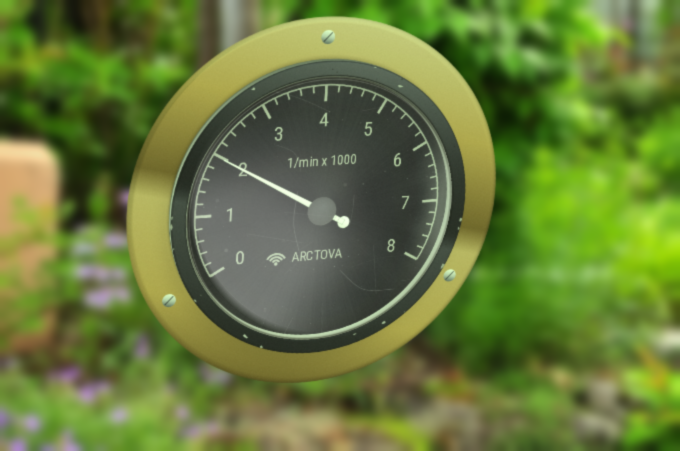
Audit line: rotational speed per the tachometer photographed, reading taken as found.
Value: 2000 rpm
